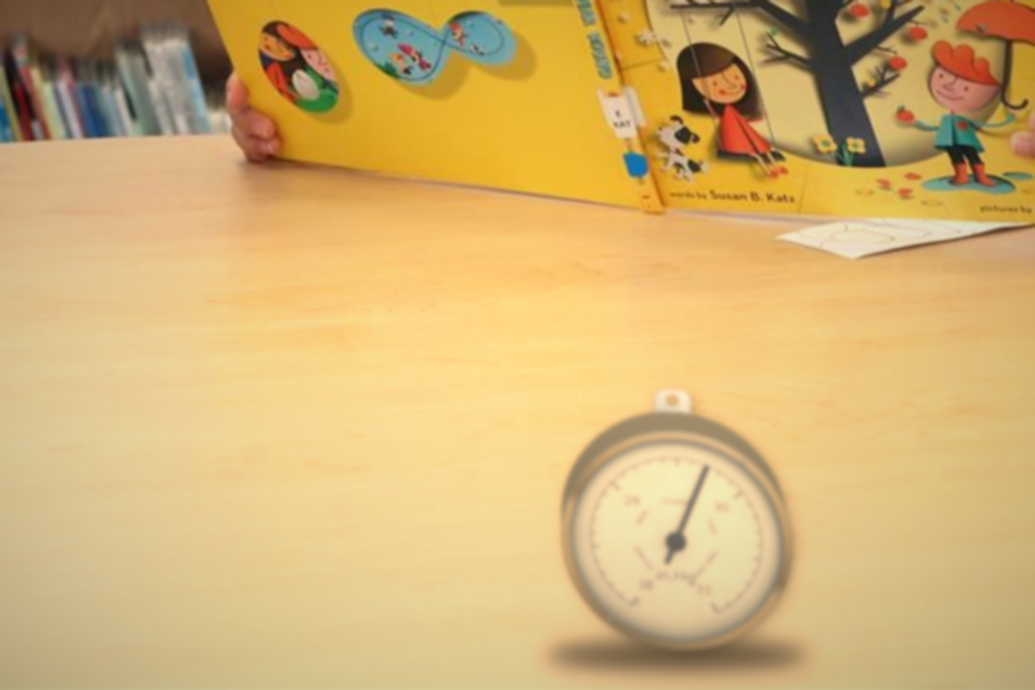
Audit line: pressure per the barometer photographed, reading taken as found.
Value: 29.7 inHg
